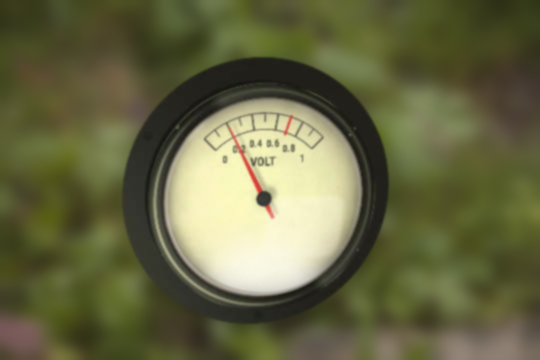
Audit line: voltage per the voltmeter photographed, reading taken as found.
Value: 0.2 V
